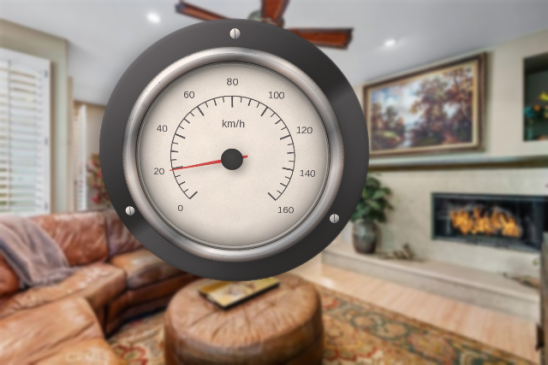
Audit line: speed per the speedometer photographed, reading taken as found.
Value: 20 km/h
